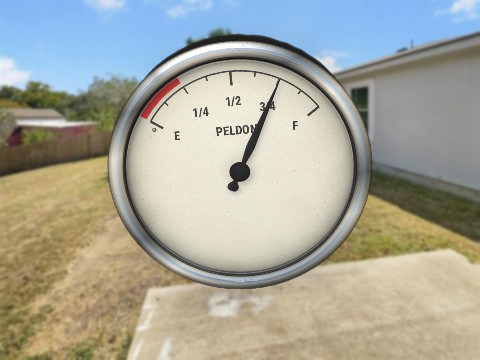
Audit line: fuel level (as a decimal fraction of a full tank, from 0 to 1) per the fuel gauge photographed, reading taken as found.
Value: 0.75
